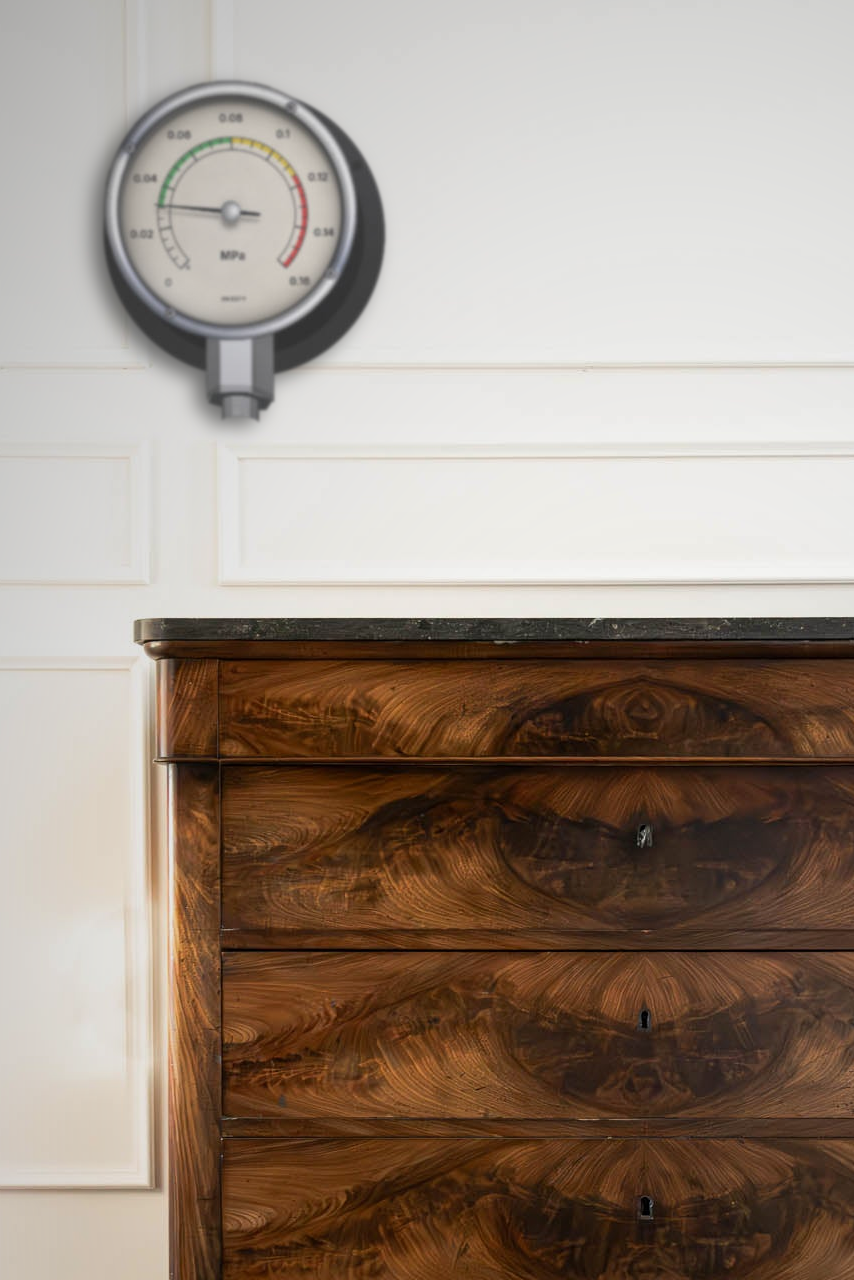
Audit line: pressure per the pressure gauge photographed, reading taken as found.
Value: 0.03 MPa
